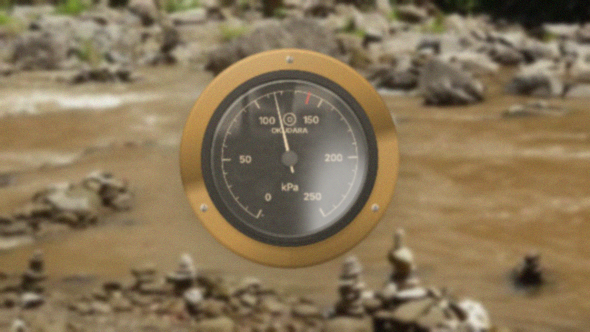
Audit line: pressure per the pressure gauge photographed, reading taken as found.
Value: 115 kPa
